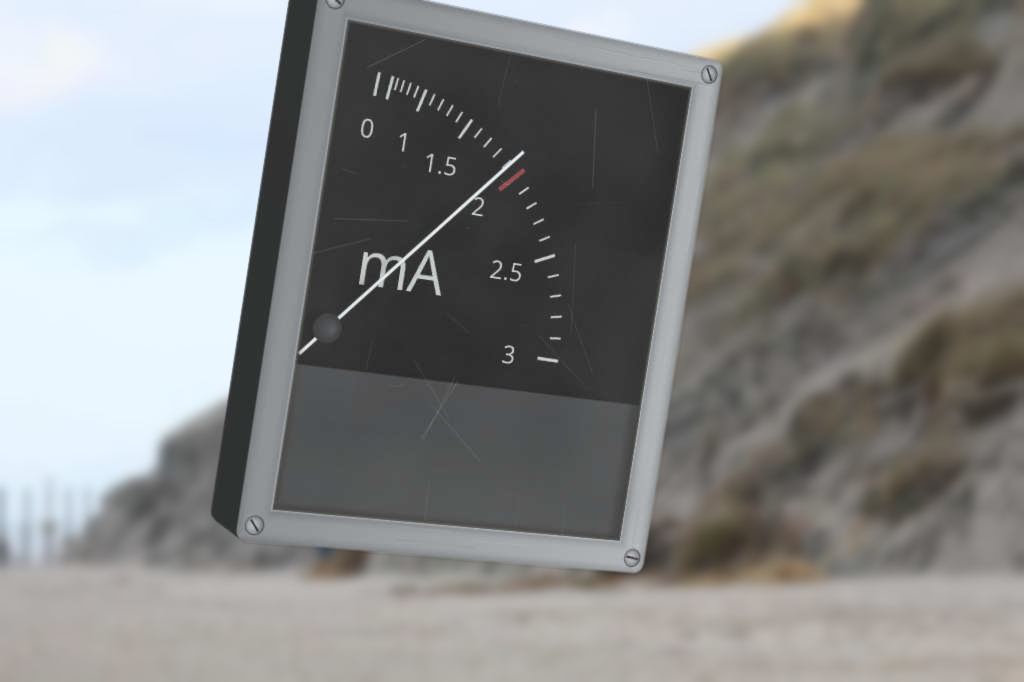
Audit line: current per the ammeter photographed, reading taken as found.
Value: 1.9 mA
